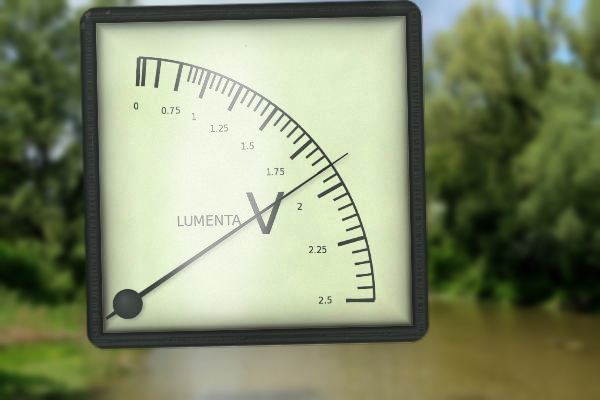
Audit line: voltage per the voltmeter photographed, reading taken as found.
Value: 1.9 V
